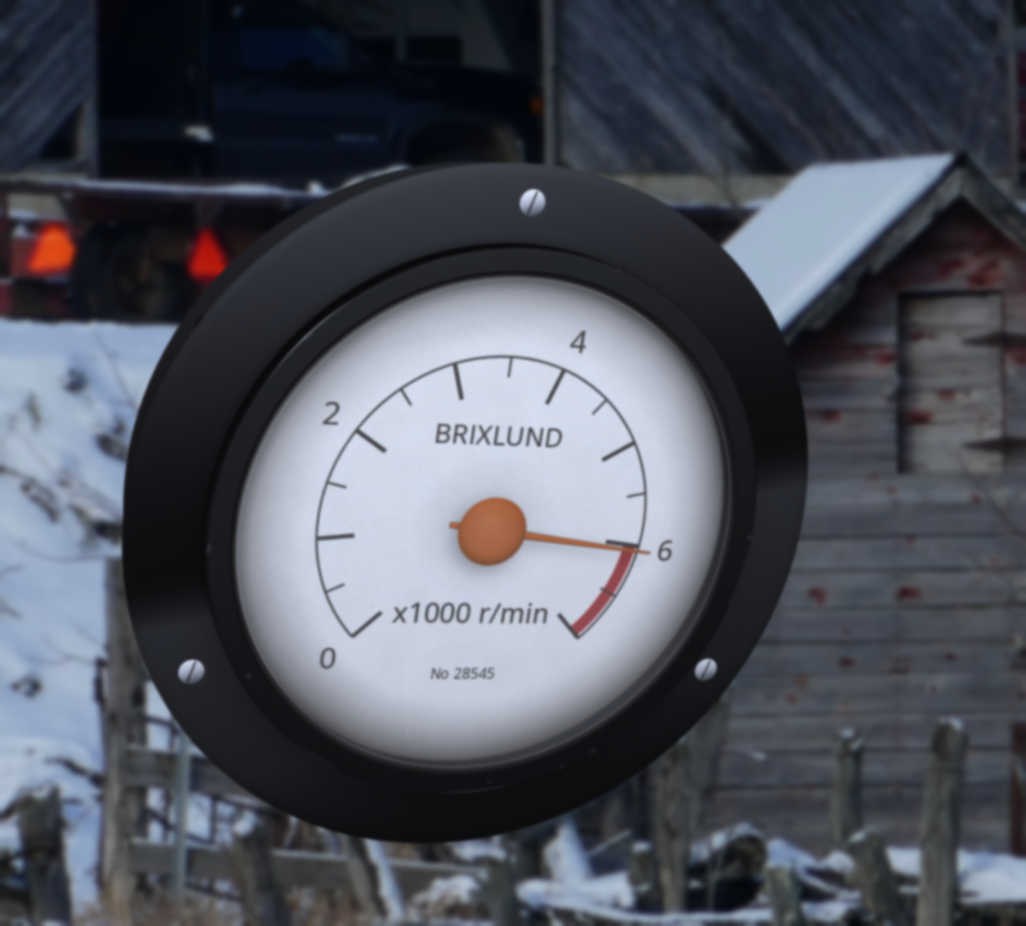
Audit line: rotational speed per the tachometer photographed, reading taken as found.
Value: 6000 rpm
